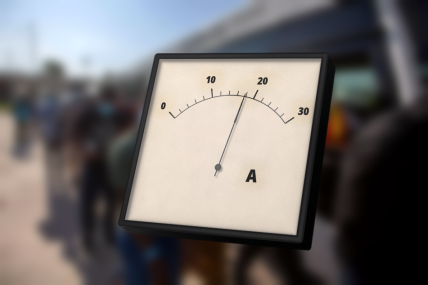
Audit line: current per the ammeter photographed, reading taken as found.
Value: 18 A
